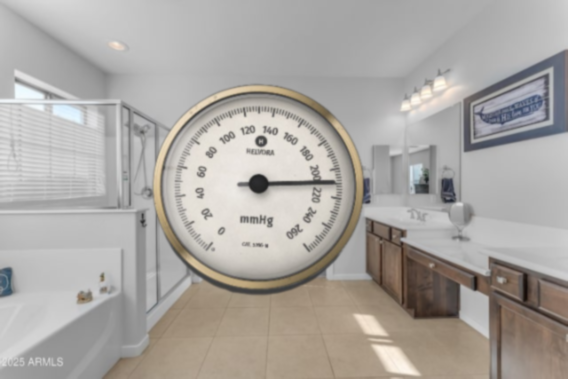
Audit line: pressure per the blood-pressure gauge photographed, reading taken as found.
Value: 210 mmHg
